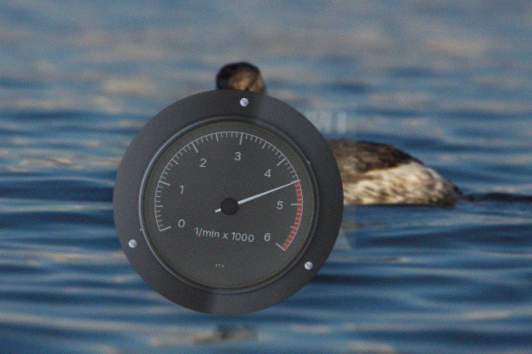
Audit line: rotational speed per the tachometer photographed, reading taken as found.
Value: 4500 rpm
